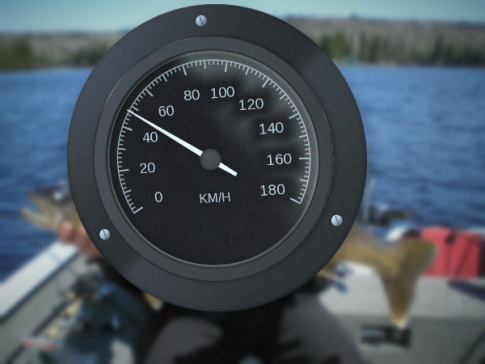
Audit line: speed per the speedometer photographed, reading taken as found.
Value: 48 km/h
